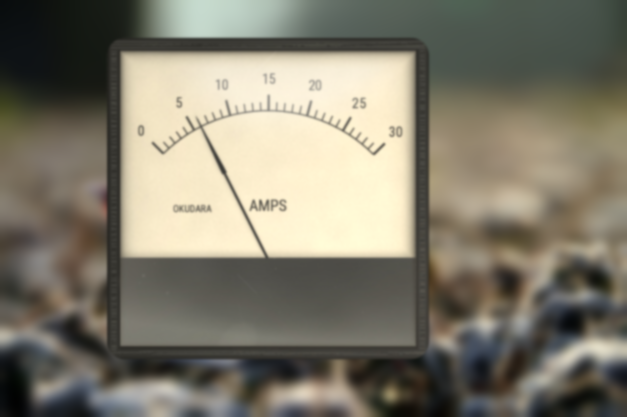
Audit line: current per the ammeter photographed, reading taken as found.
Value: 6 A
